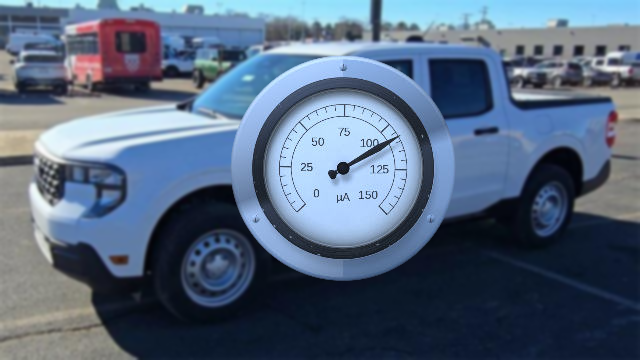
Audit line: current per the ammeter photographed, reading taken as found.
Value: 107.5 µA
